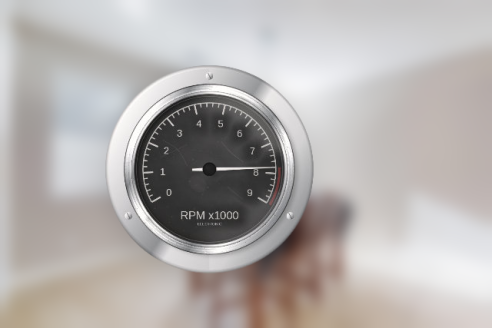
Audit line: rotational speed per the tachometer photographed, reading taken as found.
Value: 7800 rpm
